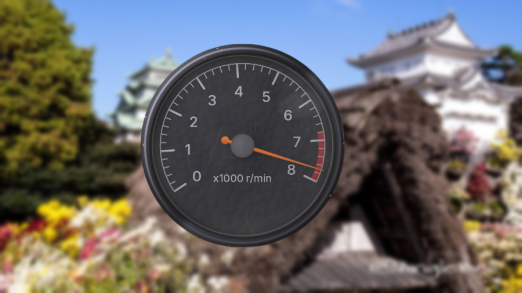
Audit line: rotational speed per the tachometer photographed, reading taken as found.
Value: 7700 rpm
